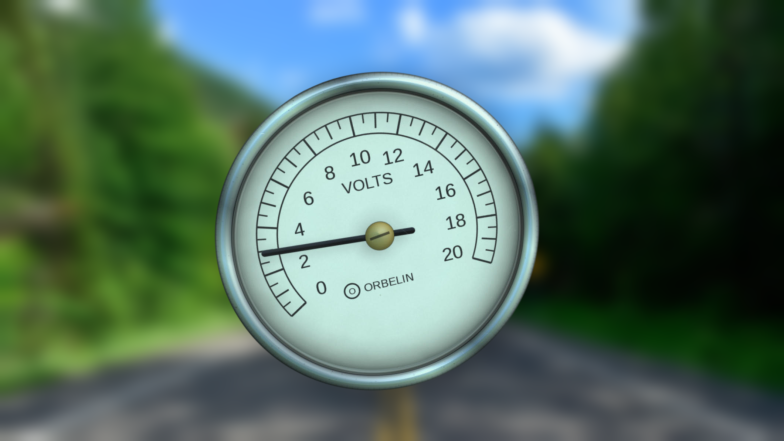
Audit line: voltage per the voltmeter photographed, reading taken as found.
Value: 3 V
